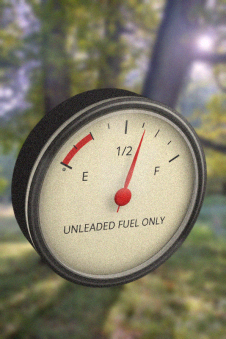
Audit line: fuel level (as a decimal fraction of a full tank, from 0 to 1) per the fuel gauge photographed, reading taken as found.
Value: 0.625
